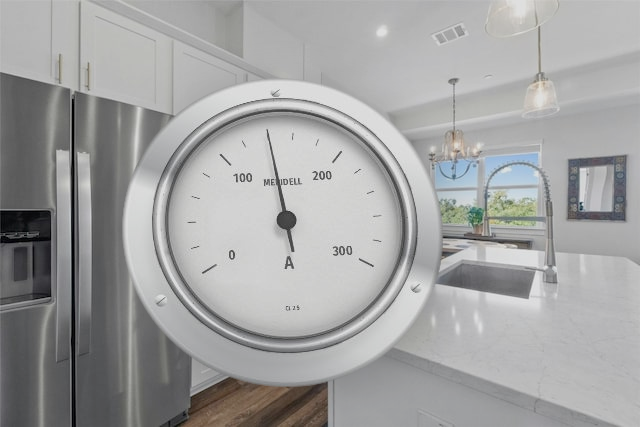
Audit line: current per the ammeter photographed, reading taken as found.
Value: 140 A
